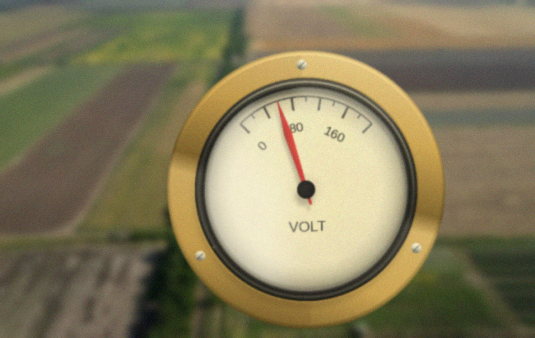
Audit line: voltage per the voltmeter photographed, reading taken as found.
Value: 60 V
